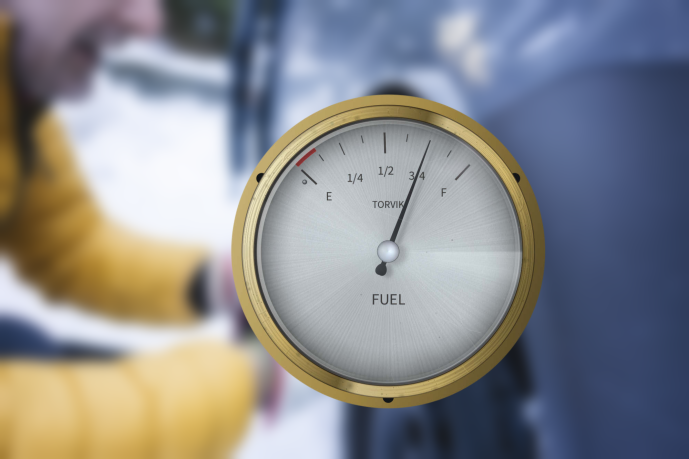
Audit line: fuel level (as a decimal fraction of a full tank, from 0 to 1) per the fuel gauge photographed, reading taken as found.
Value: 0.75
